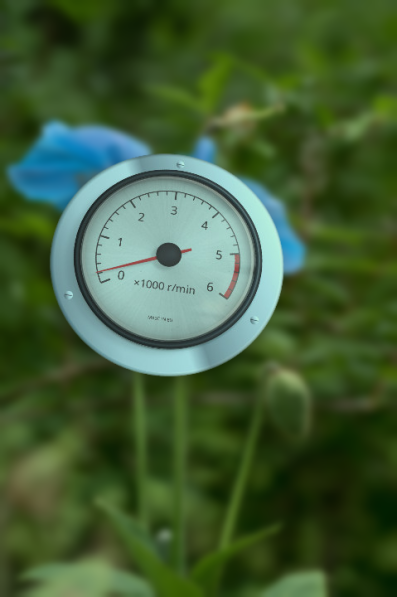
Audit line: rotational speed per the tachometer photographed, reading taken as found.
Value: 200 rpm
